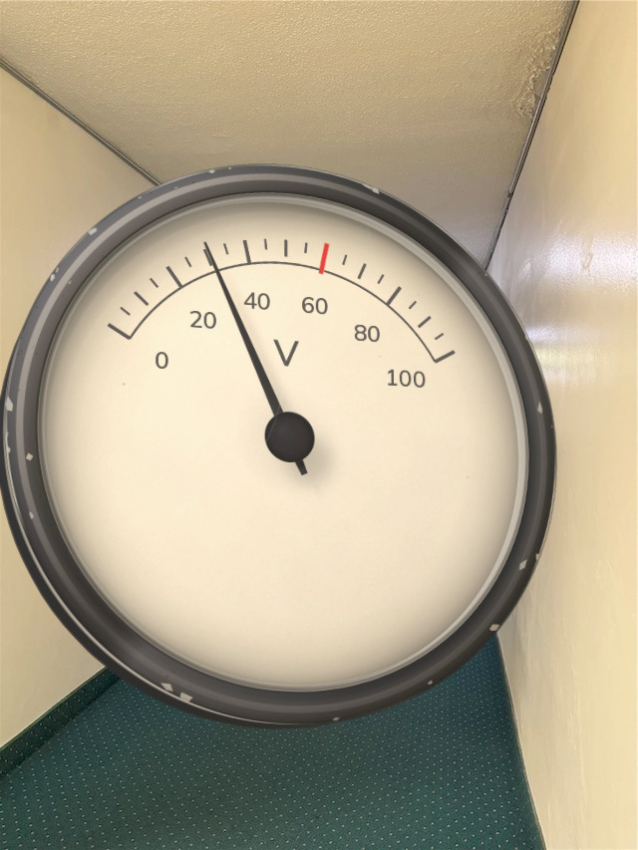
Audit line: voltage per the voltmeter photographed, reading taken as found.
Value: 30 V
